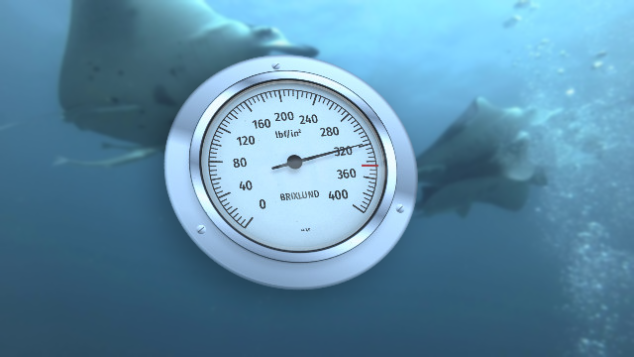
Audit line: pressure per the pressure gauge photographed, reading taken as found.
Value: 320 psi
